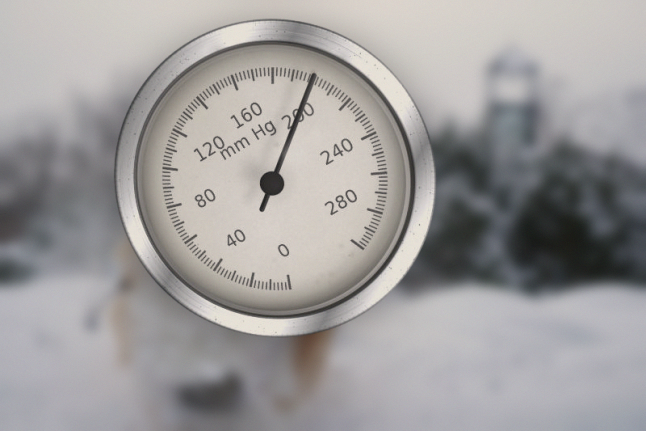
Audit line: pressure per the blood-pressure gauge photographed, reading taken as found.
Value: 200 mmHg
